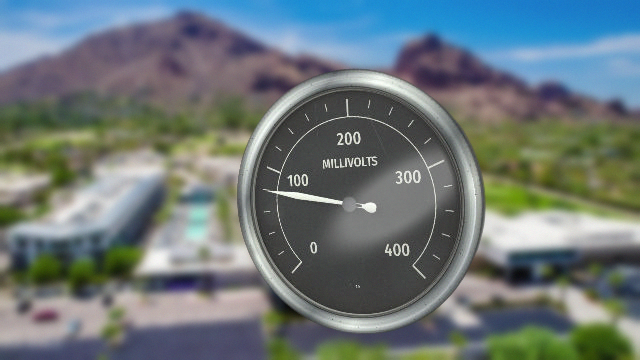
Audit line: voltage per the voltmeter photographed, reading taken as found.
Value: 80 mV
